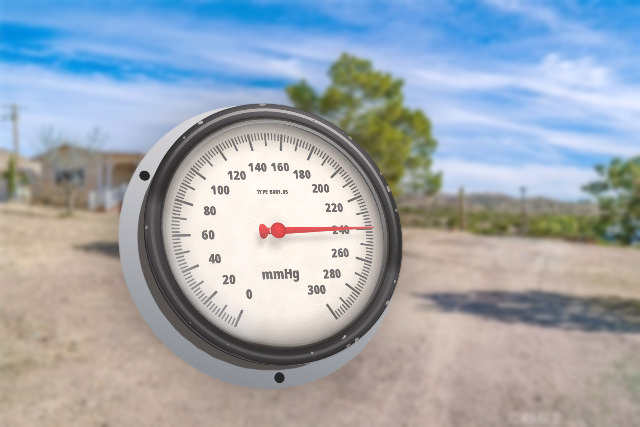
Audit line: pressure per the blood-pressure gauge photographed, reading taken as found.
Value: 240 mmHg
